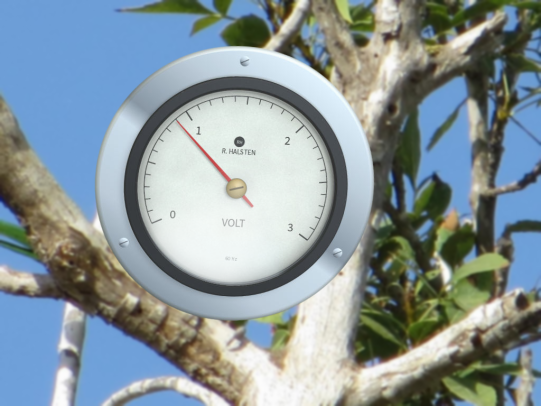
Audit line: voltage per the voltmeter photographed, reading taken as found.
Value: 0.9 V
